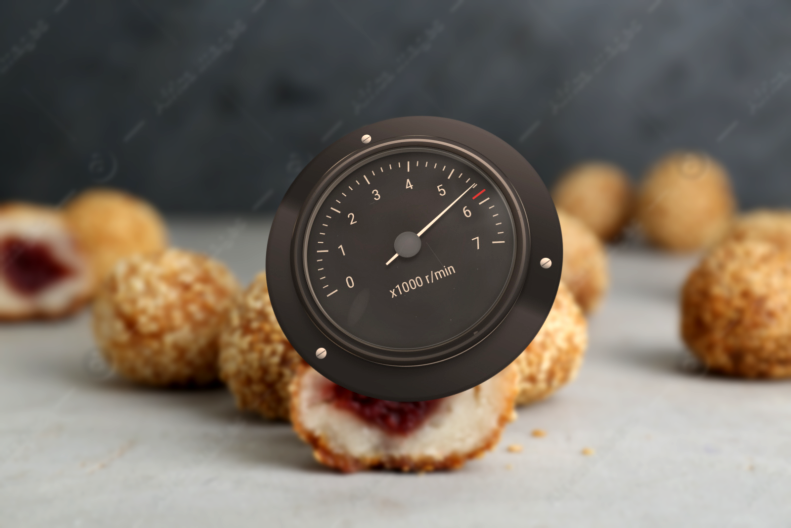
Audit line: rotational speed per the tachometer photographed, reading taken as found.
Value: 5600 rpm
